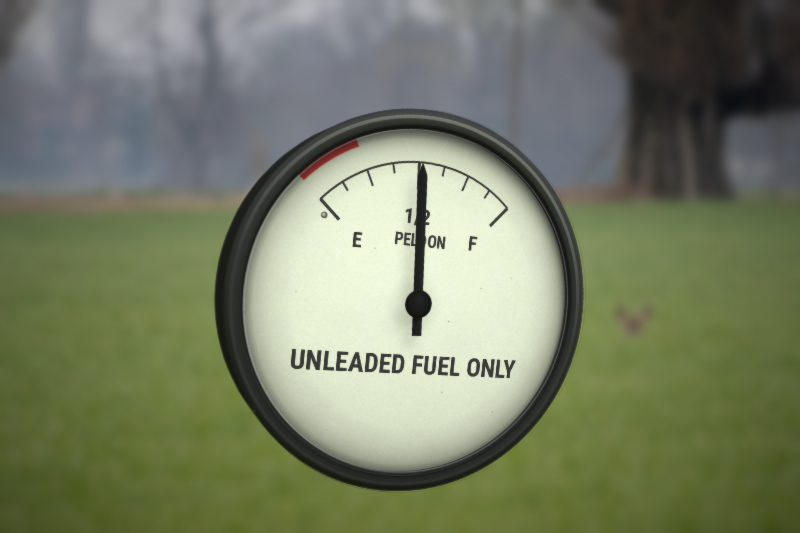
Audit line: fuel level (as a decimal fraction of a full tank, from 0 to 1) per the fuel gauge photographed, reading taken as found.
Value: 0.5
